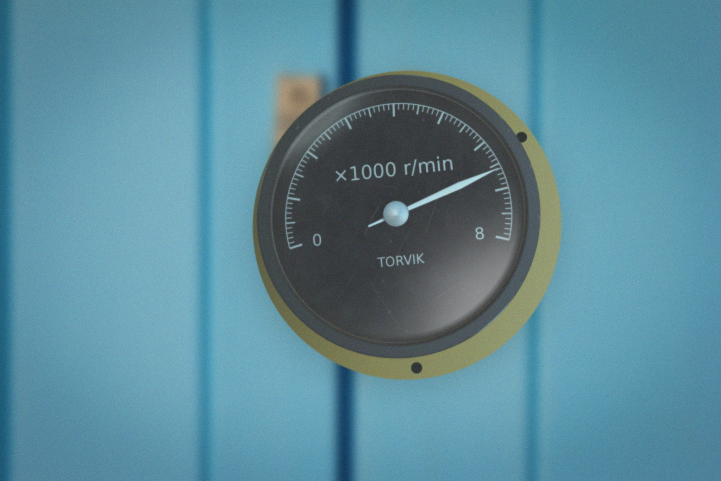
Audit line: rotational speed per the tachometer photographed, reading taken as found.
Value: 6600 rpm
